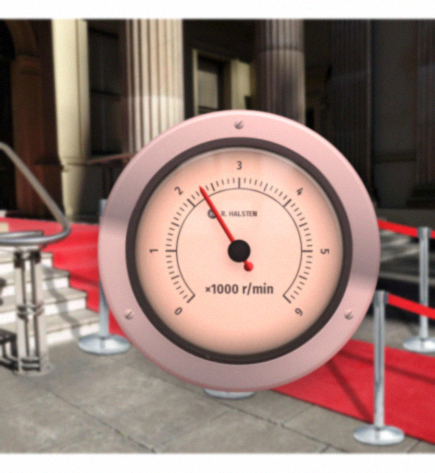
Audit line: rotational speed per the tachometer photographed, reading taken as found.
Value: 2300 rpm
